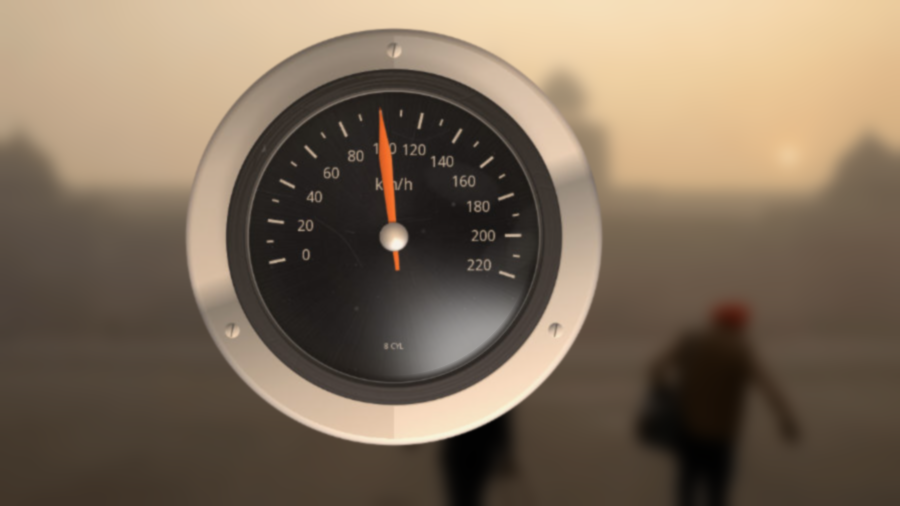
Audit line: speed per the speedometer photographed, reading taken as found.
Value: 100 km/h
